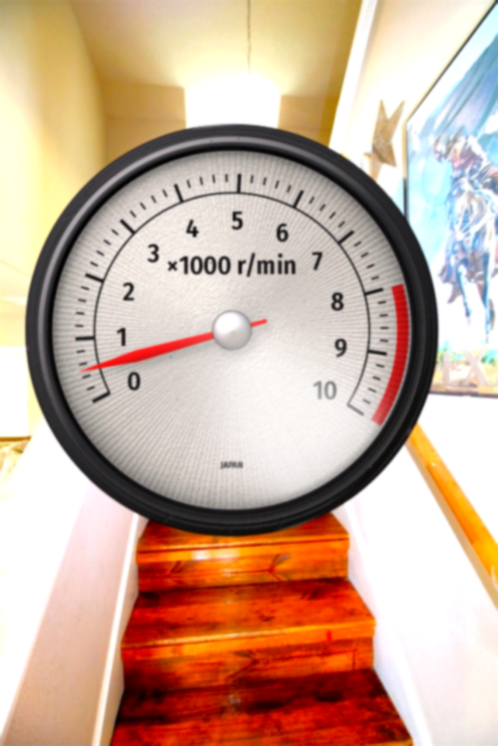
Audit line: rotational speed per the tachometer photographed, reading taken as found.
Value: 500 rpm
